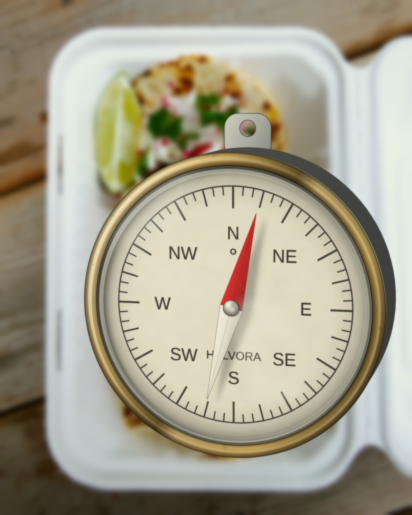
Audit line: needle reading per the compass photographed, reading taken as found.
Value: 15 °
